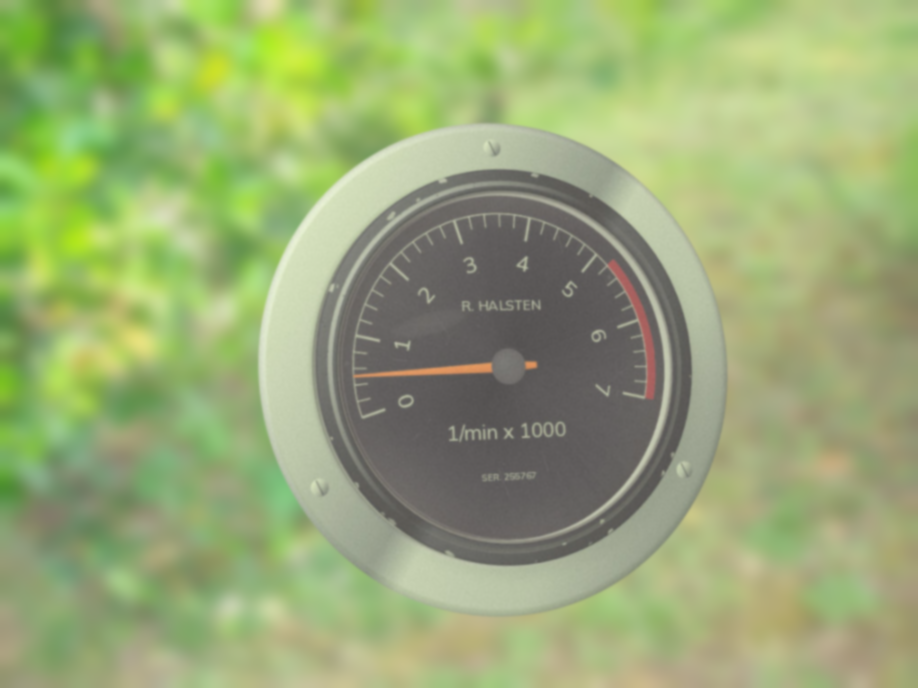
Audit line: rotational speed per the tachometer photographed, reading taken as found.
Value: 500 rpm
